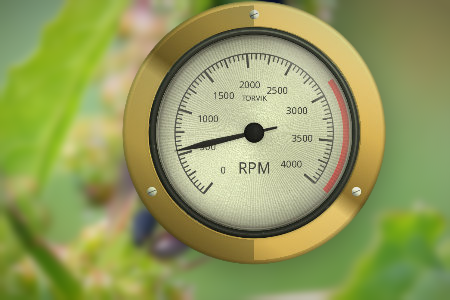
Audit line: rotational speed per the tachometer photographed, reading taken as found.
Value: 550 rpm
